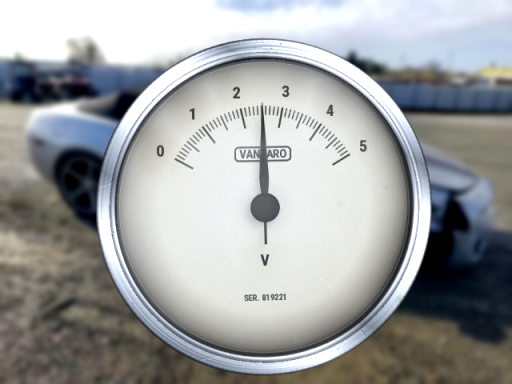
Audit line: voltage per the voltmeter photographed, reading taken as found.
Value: 2.5 V
